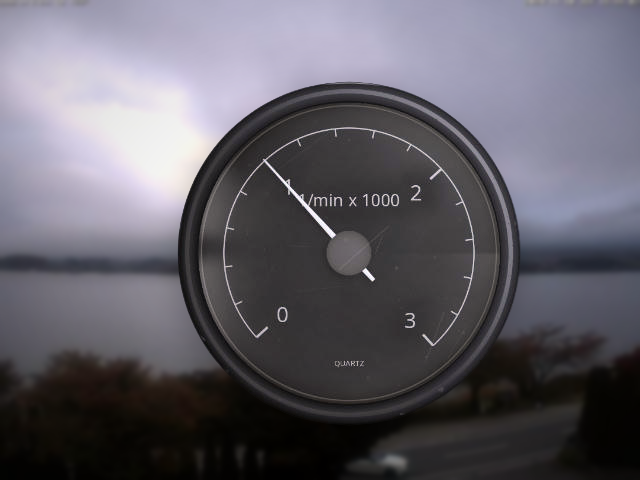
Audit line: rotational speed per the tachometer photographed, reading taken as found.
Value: 1000 rpm
